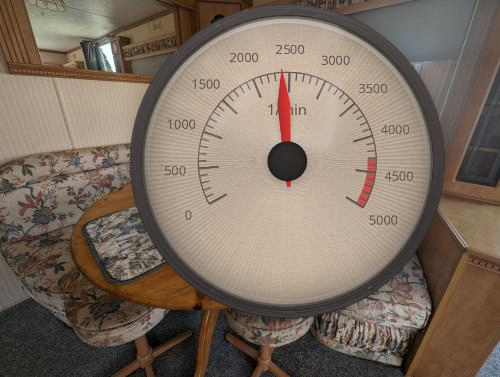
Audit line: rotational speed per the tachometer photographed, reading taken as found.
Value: 2400 rpm
